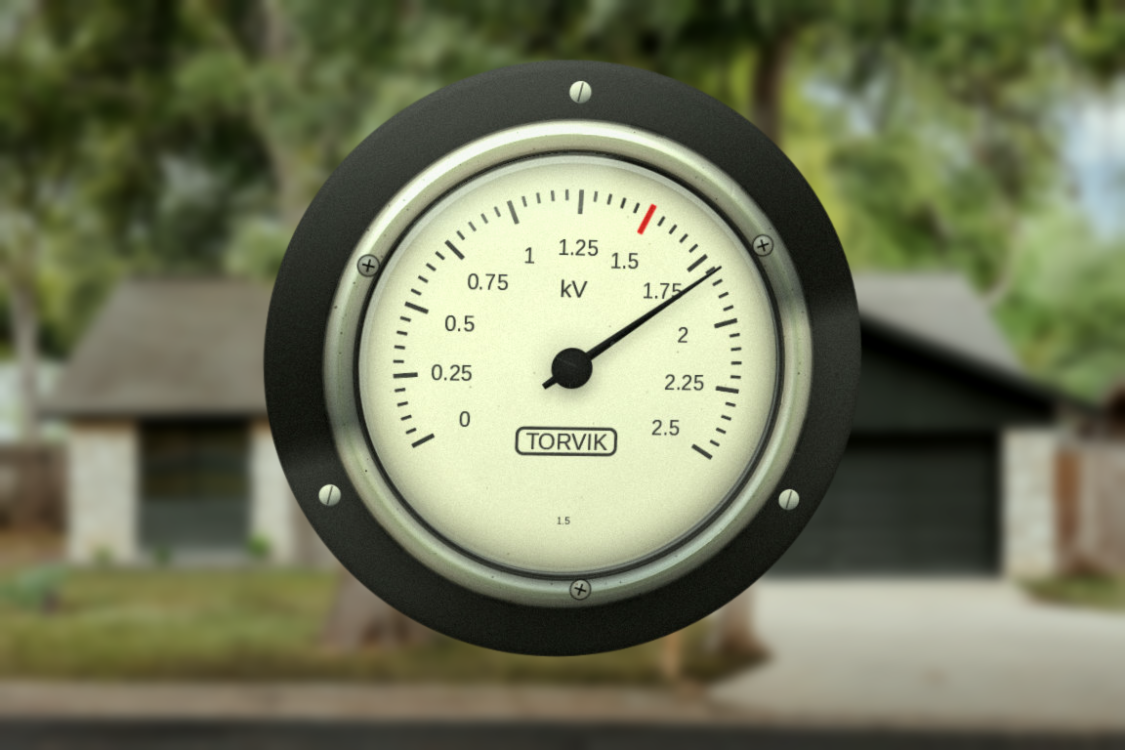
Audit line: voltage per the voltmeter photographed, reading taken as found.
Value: 1.8 kV
